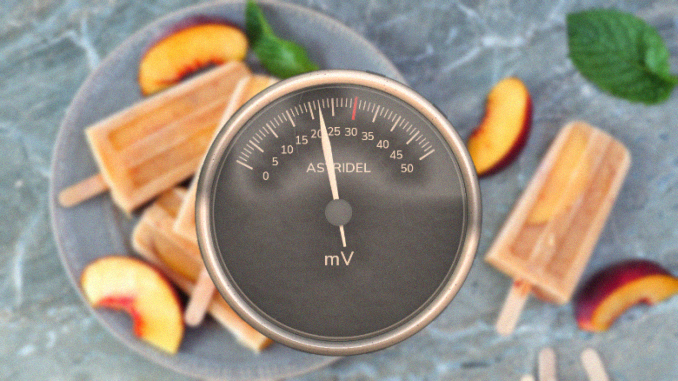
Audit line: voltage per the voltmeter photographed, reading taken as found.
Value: 22 mV
